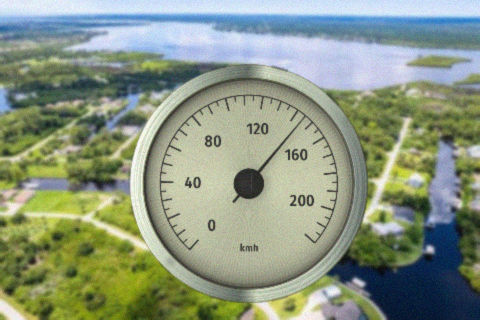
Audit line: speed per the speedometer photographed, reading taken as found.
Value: 145 km/h
